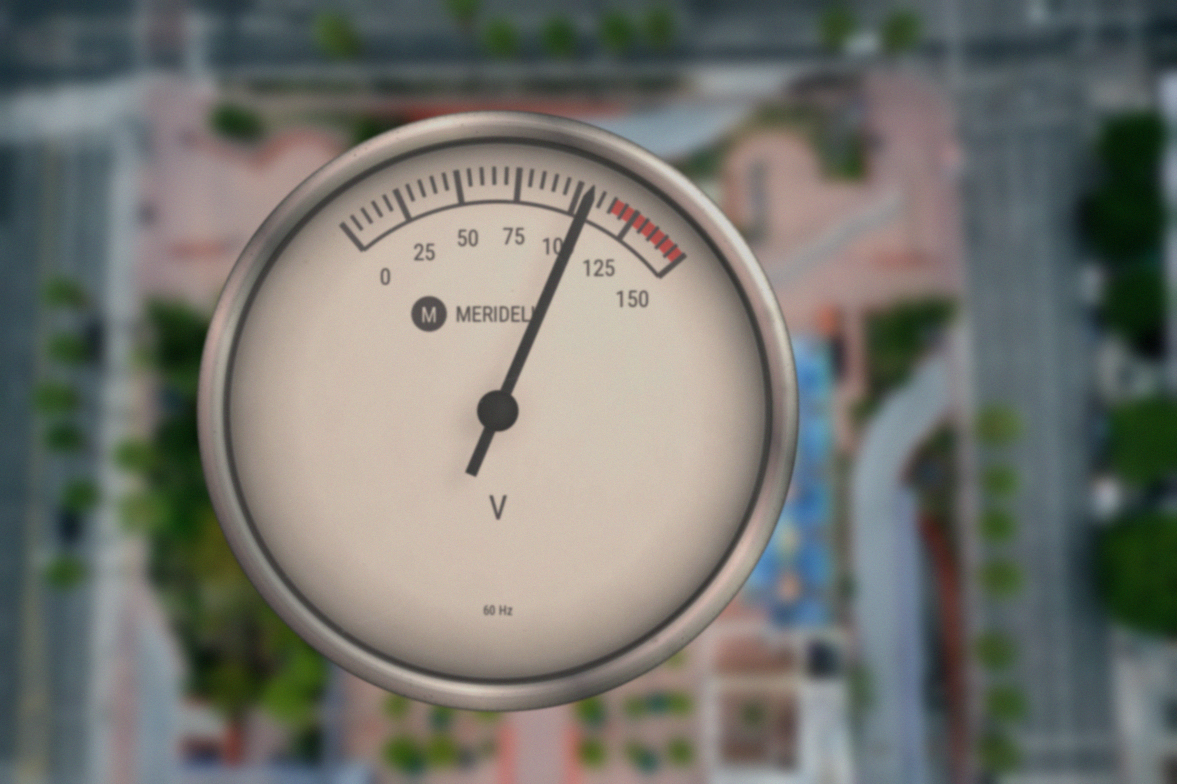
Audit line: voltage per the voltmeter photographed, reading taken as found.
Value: 105 V
